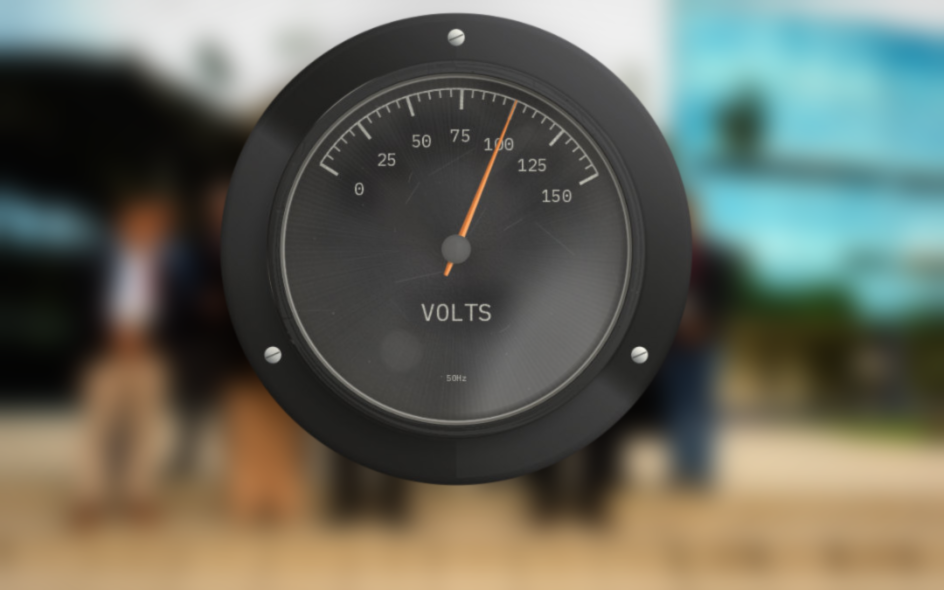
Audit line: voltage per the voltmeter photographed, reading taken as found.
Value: 100 V
